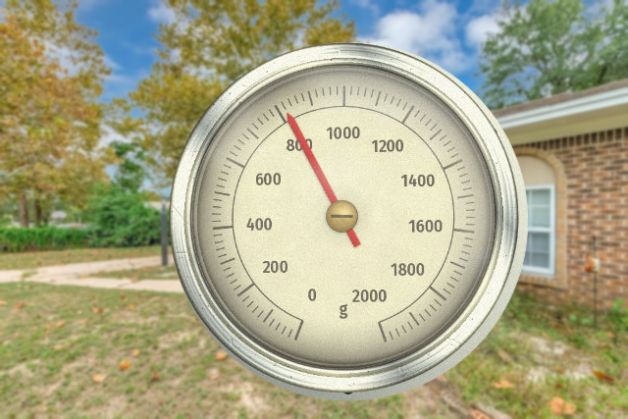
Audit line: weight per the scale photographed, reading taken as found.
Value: 820 g
